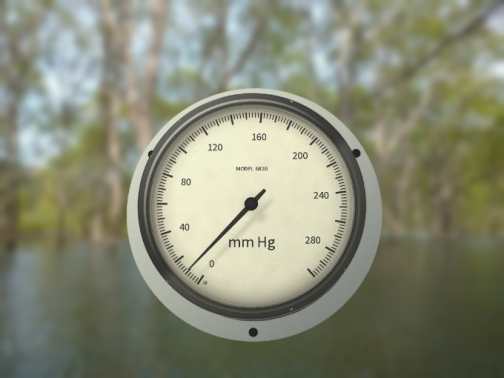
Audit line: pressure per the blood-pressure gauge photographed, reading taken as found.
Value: 10 mmHg
